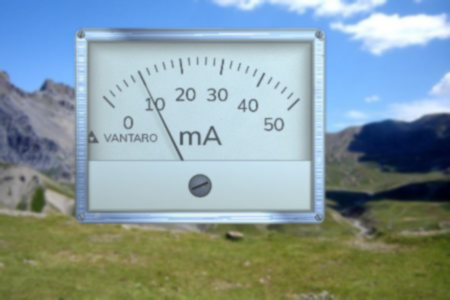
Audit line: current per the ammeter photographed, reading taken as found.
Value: 10 mA
